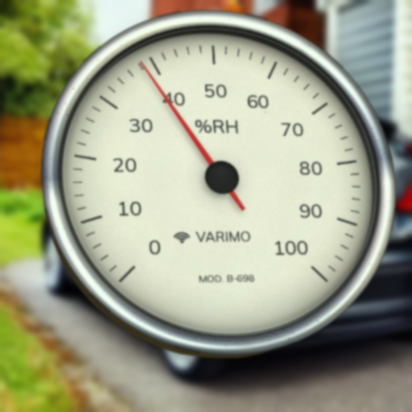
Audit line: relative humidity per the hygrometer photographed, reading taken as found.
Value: 38 %
